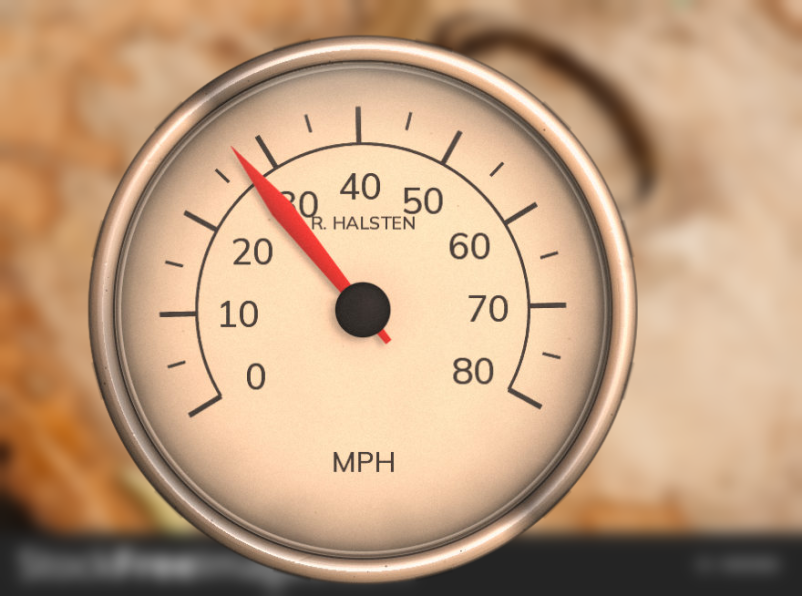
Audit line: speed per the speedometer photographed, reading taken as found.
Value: 27.5 mph
